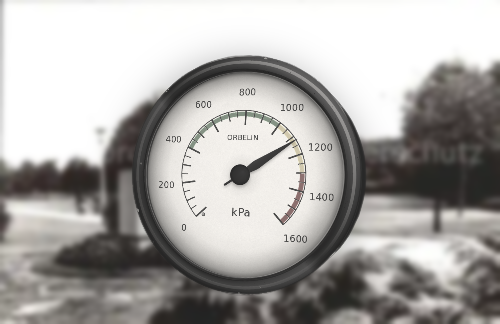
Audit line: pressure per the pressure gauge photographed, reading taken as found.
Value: 1125 kPa
